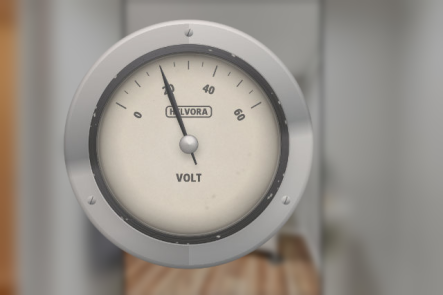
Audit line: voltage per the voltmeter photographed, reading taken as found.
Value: 20 V
